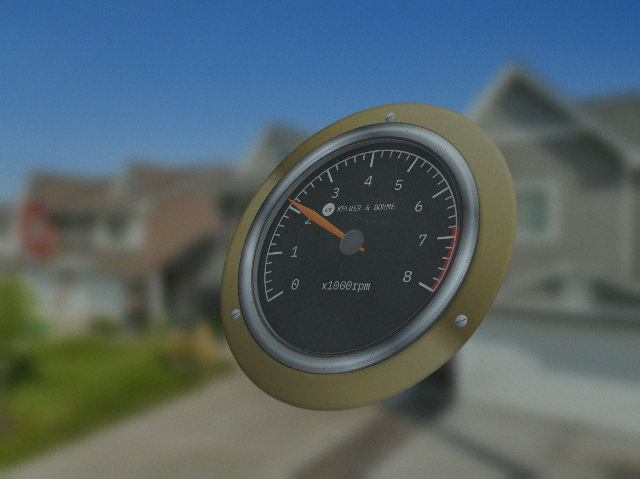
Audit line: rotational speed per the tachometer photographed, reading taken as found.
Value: 2100 rpm
